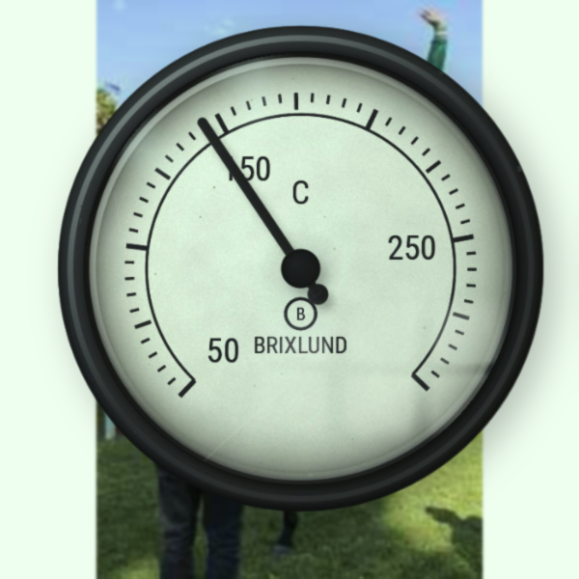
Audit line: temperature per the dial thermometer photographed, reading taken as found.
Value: 145 °C
